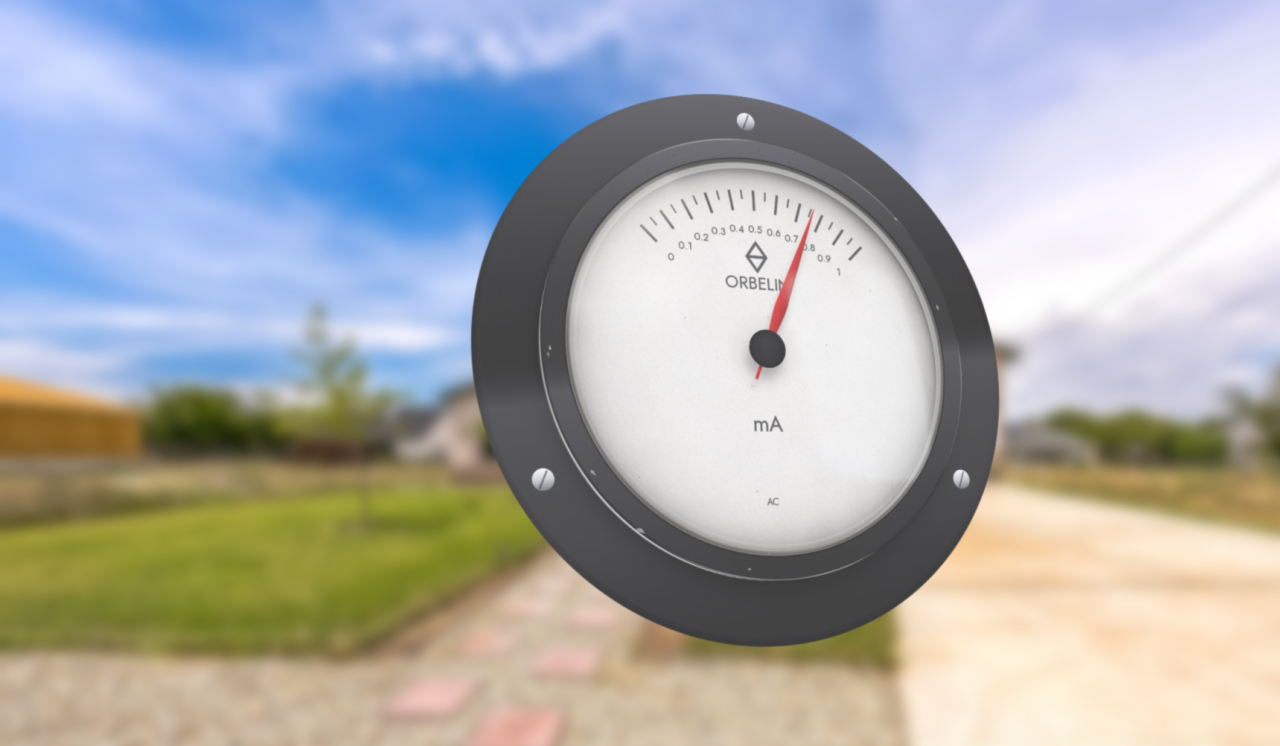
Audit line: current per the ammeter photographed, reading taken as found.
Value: 0.75 mA
